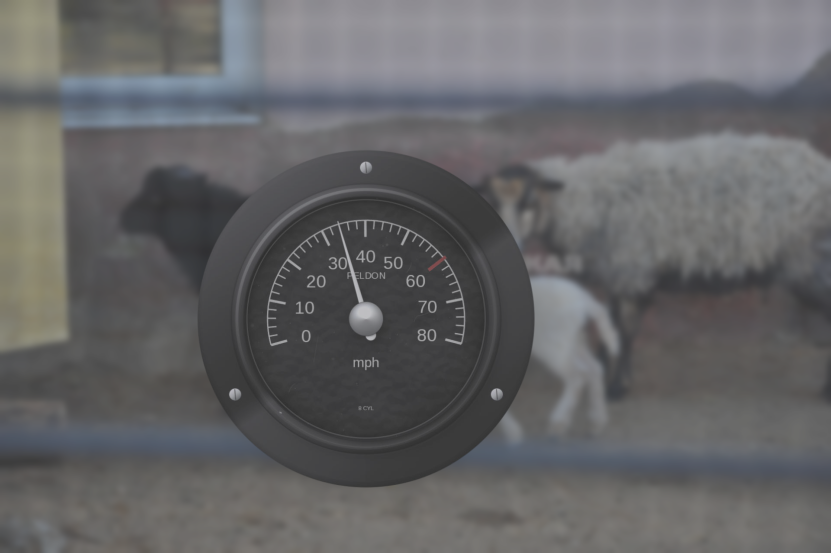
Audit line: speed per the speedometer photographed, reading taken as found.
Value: 34 mph
